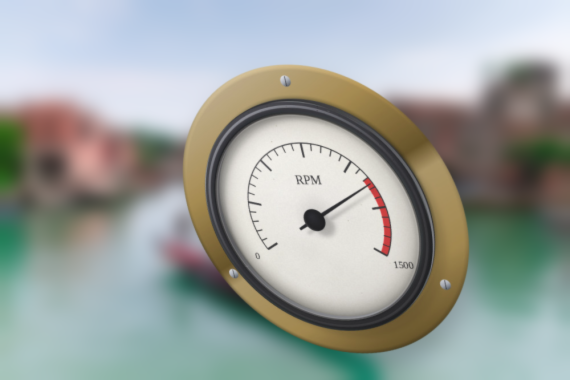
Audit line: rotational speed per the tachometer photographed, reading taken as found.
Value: 1125 rpm
